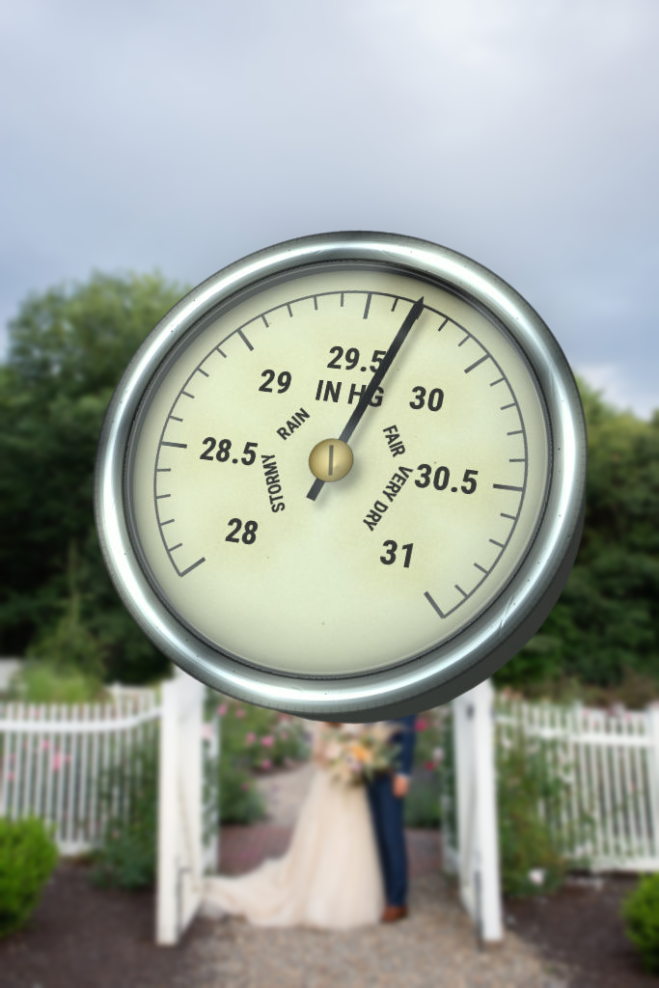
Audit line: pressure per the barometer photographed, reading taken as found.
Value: 29.7 inHg
